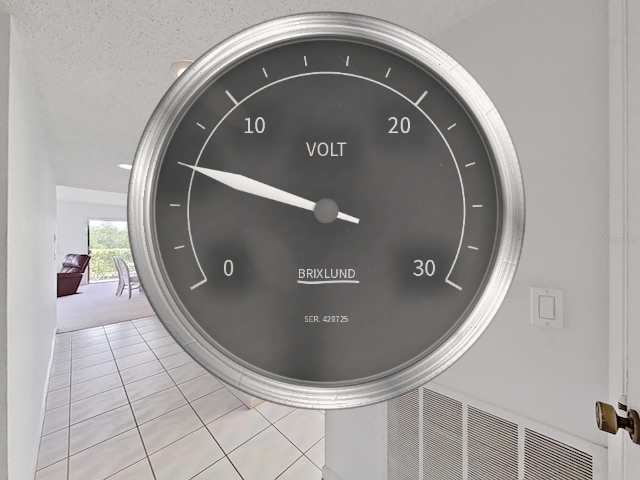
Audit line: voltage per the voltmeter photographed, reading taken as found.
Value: 6 V
